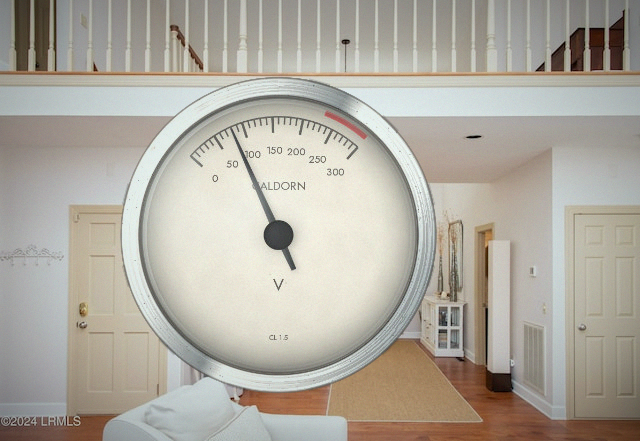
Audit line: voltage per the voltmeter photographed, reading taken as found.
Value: 80 V
